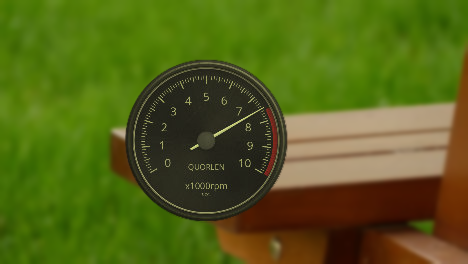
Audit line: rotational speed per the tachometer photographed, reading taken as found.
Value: 7500 rpm
